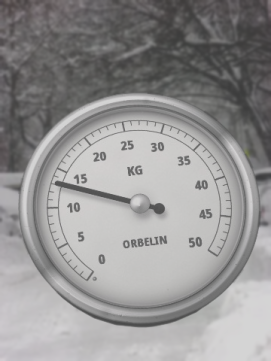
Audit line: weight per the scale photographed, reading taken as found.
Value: 13 kg
